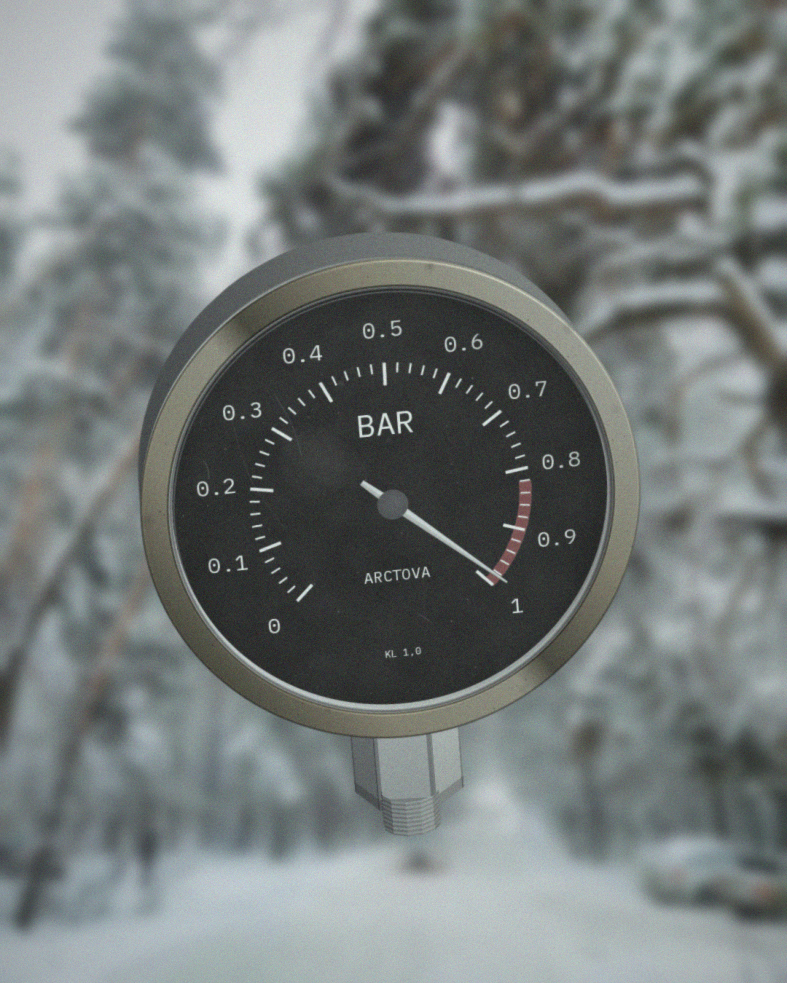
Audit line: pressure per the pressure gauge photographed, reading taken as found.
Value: 0.98 bar
